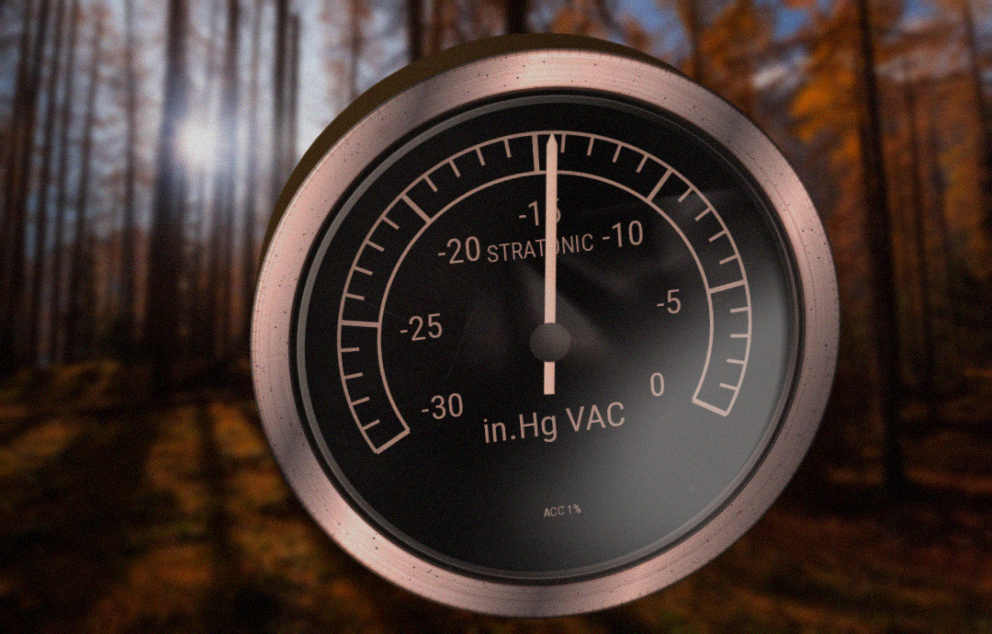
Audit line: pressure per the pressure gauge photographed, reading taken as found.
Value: -14.5 inHg
